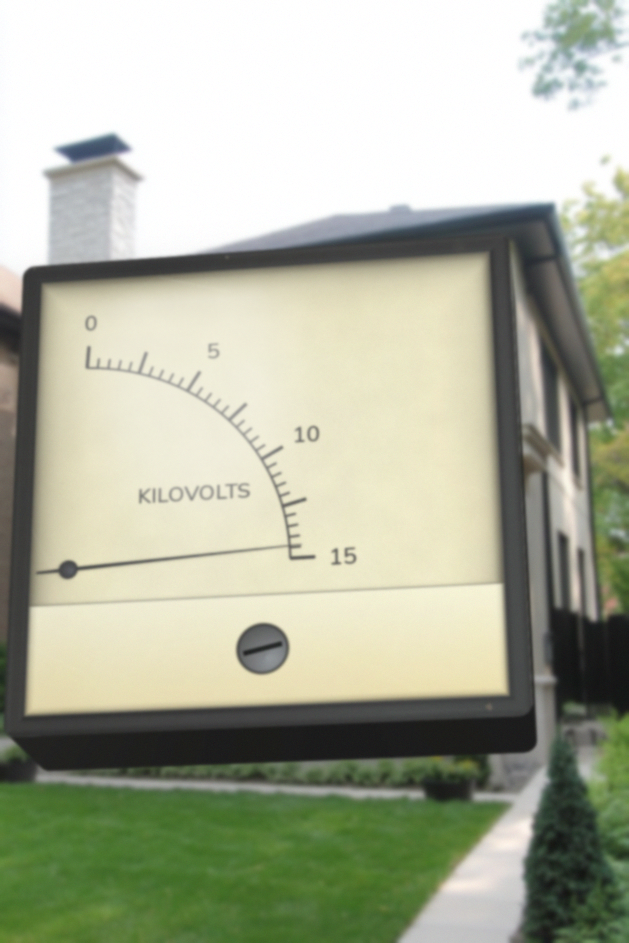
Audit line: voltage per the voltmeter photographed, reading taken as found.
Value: 14.5 kV
